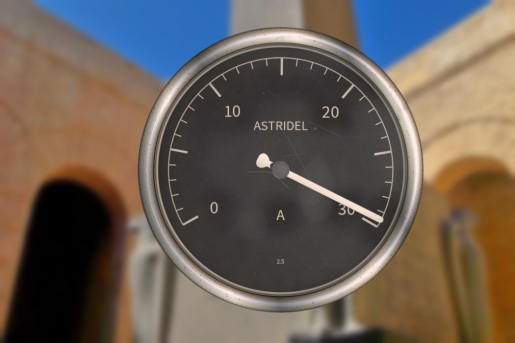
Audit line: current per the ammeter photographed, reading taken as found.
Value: 29.5 A
